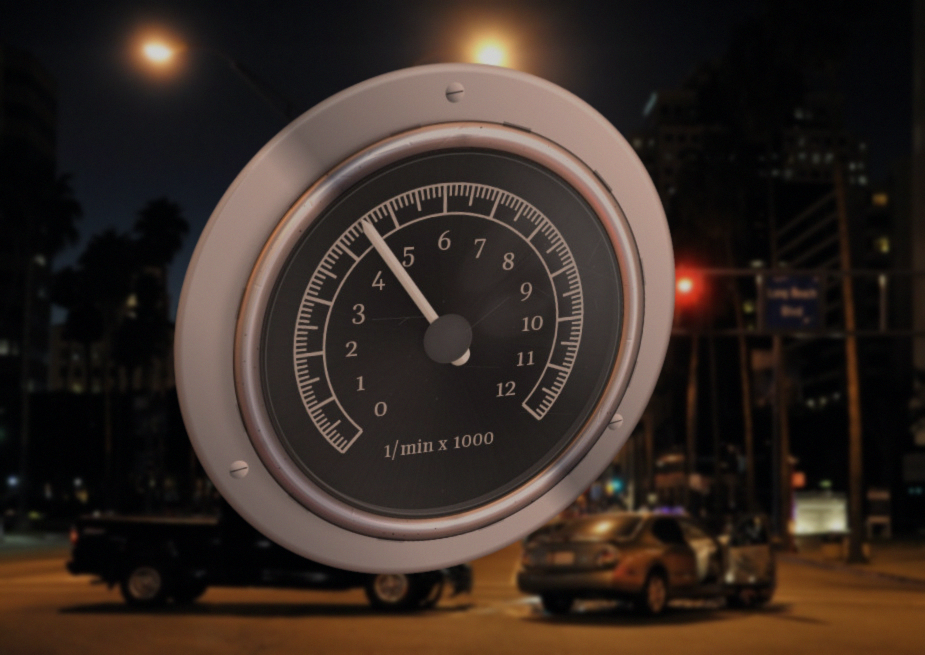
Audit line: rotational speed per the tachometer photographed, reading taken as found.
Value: 4500 rpm
